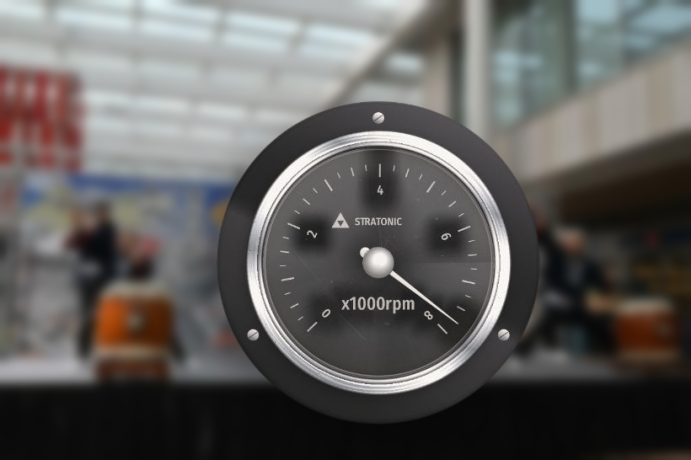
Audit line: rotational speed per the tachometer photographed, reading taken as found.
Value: 7750 rpm
